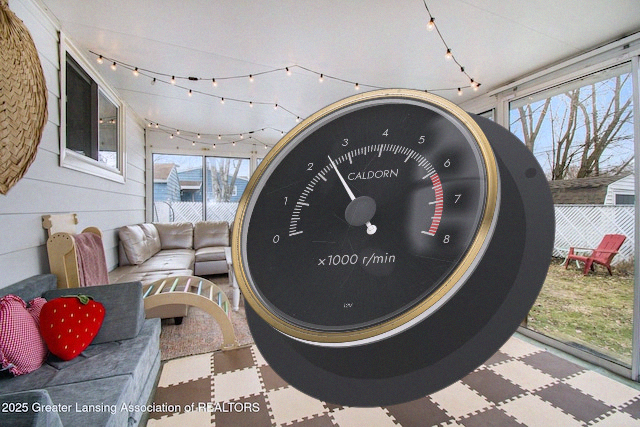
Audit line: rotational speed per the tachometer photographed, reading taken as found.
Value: 2500 rpm
